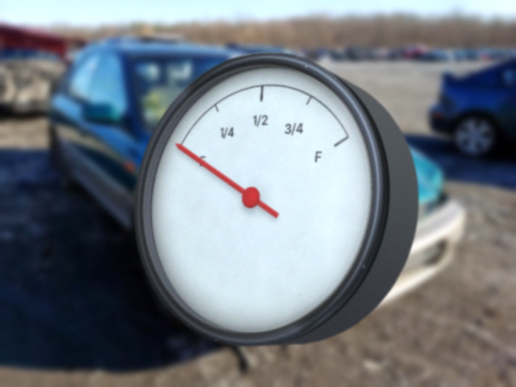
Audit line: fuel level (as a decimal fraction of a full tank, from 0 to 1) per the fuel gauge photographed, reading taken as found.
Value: 0
